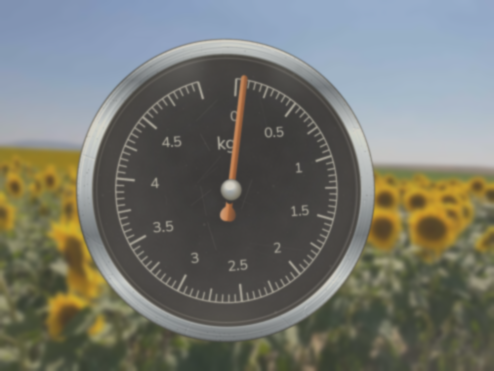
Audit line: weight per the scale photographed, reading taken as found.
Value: 0.05 kg
